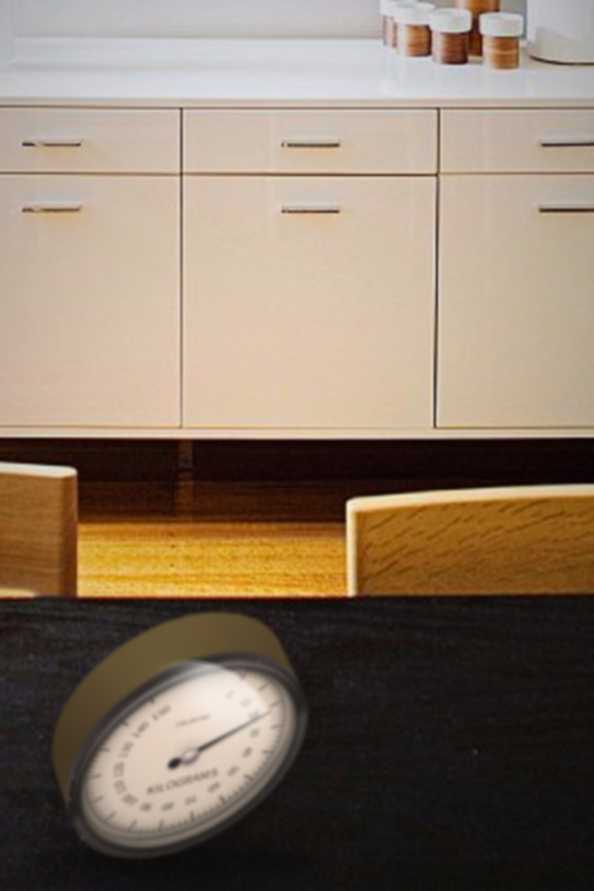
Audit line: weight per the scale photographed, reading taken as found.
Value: 20 kg
